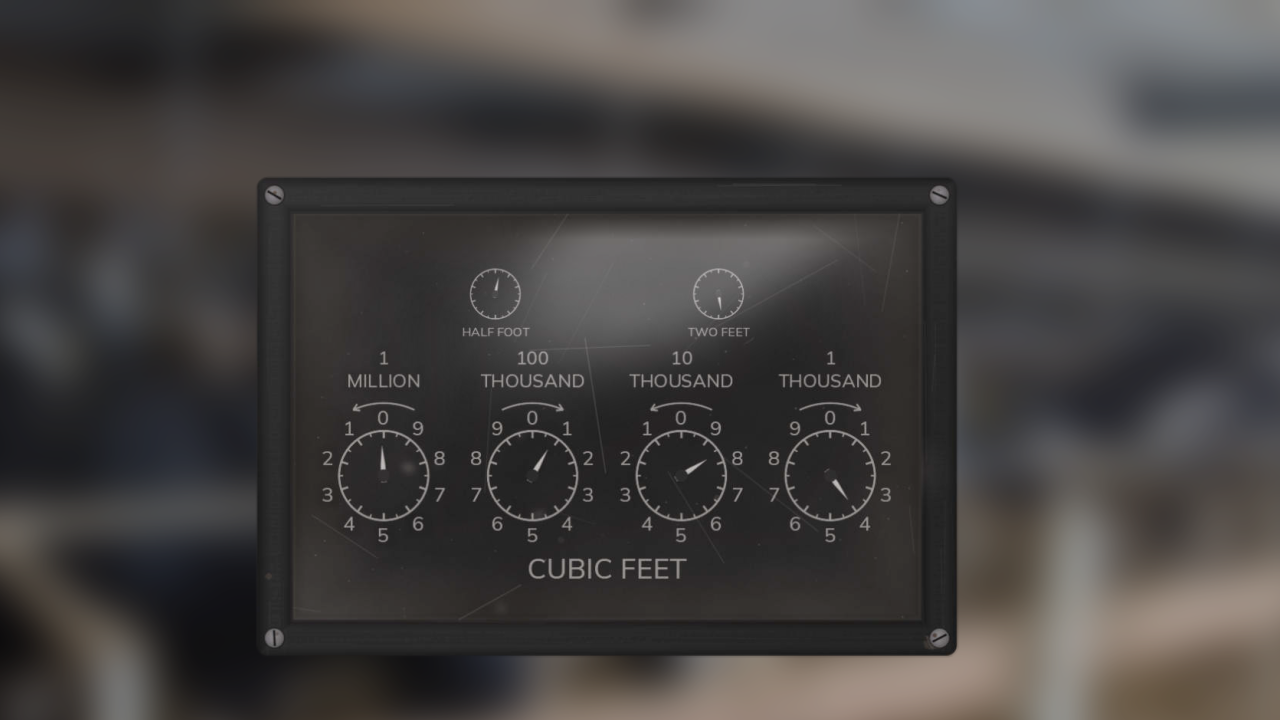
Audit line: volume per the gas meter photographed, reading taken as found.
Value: 8400 ft³
